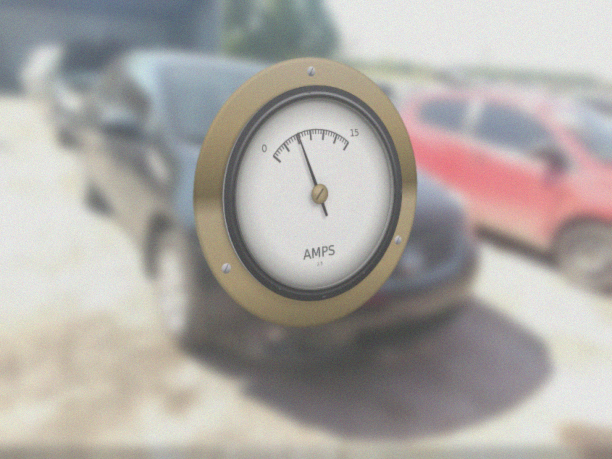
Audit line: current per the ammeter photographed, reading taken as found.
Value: 5 A
